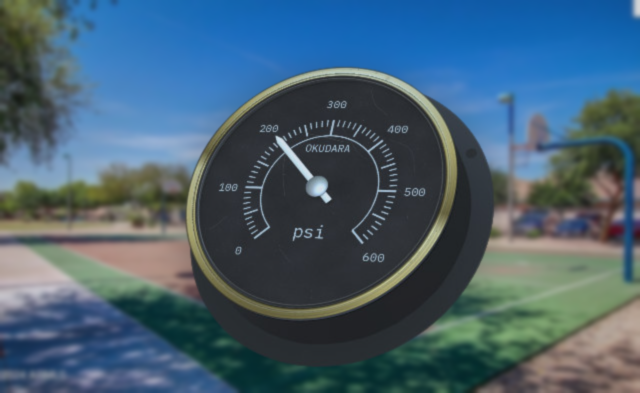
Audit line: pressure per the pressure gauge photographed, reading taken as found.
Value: 200 psi
